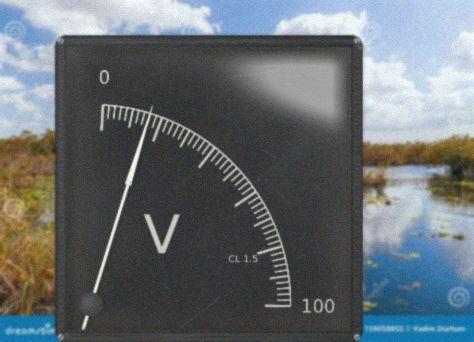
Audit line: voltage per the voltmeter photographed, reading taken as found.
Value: 16 V
